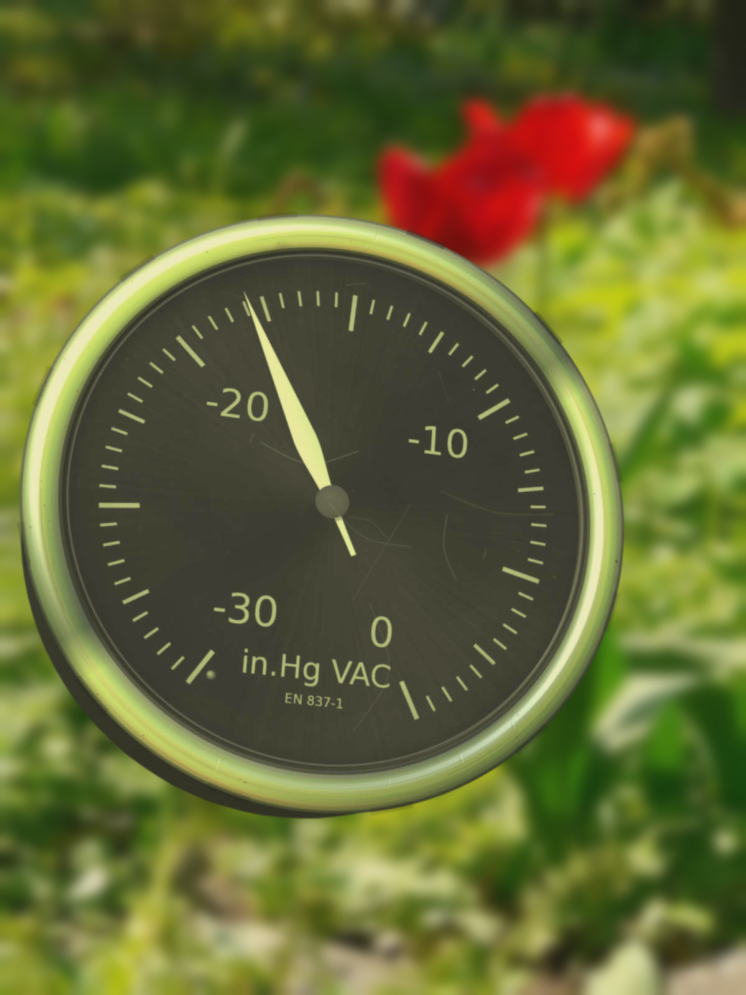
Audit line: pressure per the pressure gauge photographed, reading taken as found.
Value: -18 inHg
